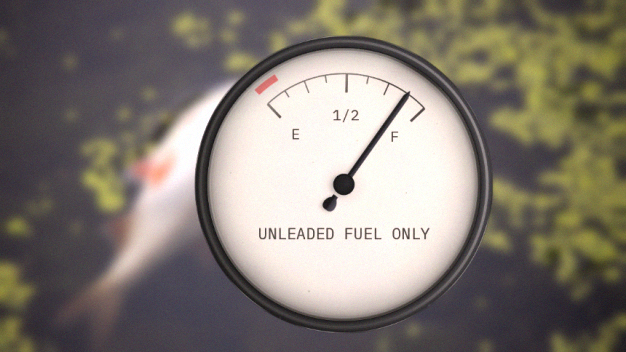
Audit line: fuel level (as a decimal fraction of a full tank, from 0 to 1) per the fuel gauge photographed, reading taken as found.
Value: 0.875
